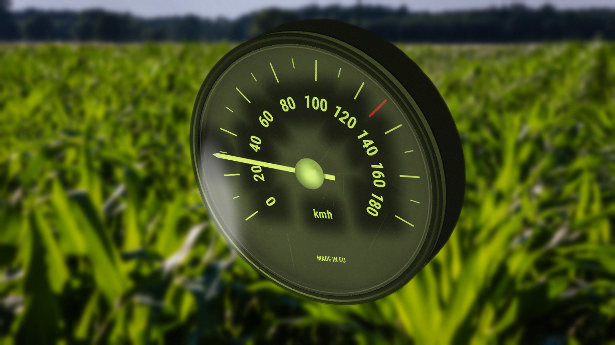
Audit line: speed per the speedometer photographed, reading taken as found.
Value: 30 km/h
